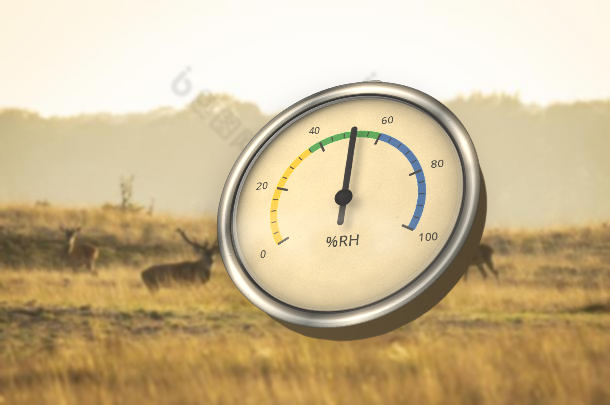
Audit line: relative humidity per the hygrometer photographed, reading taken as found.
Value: 52 %
